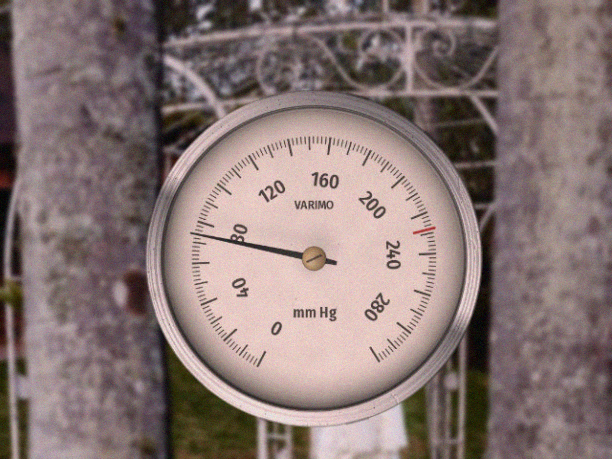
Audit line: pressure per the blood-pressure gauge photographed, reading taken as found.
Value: 74 mmHg
